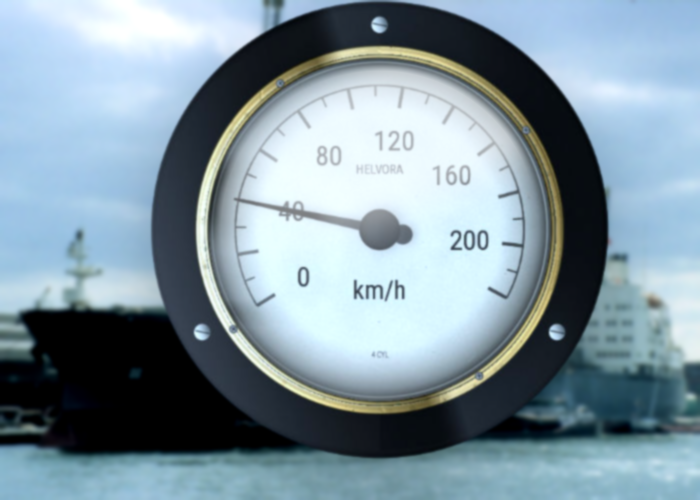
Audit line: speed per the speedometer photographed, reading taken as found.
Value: 40 km/h
